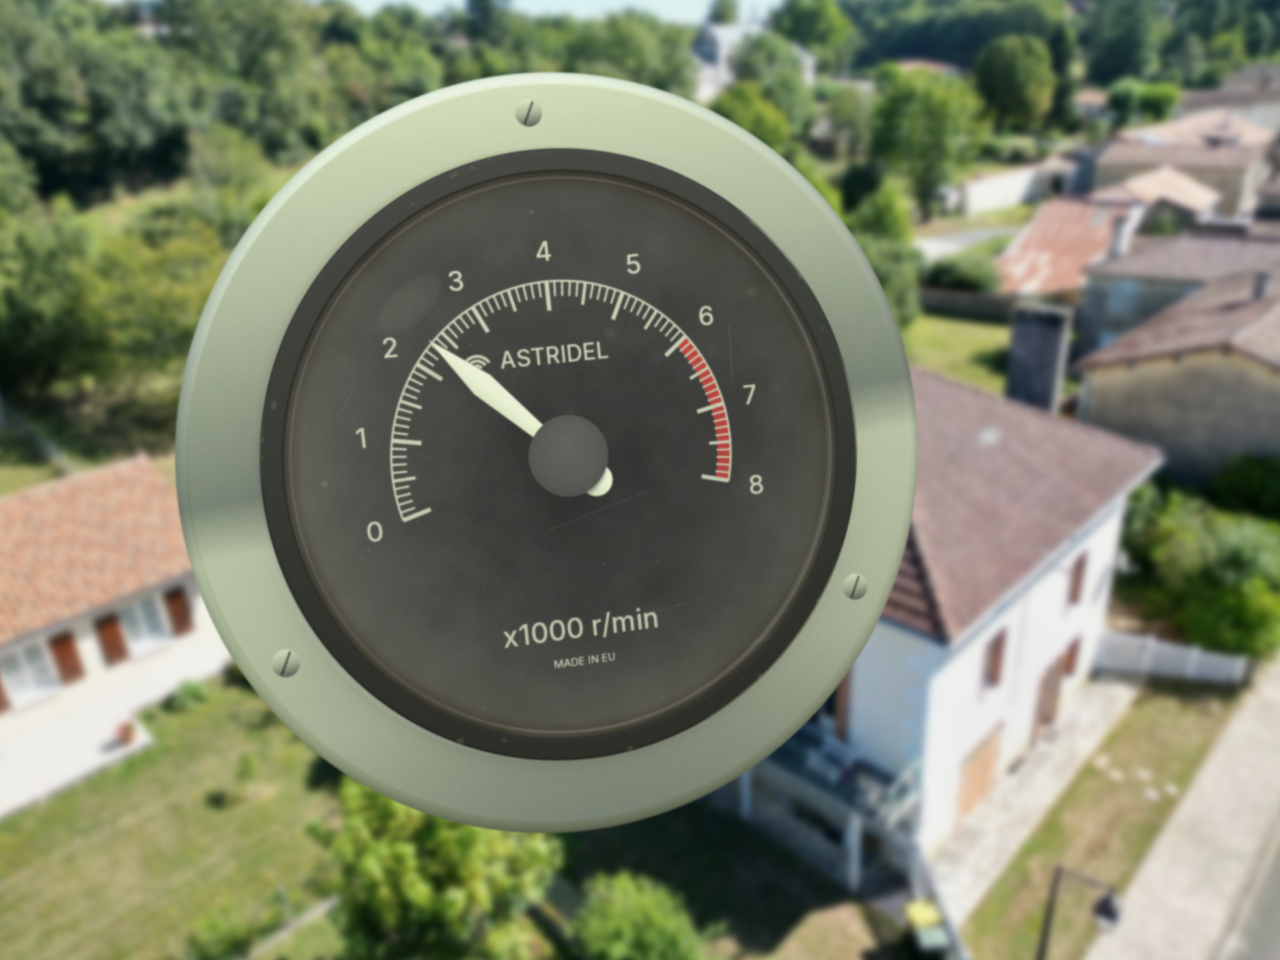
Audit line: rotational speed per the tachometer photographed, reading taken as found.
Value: 2300 rpm
